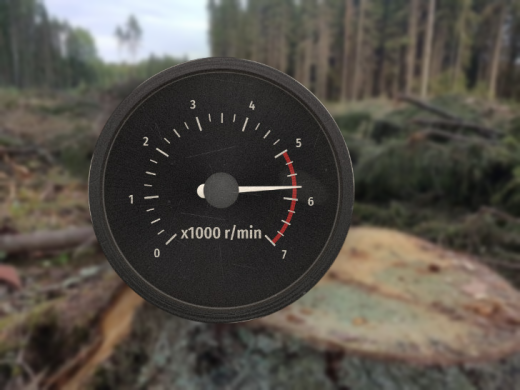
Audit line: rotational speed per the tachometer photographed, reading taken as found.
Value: 5750 rpm
